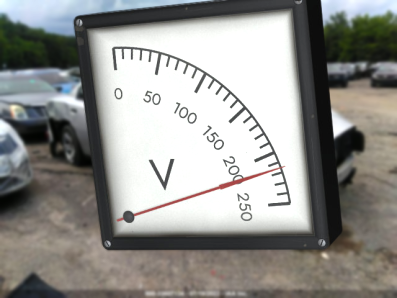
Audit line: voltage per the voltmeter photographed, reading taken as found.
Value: 215 V
